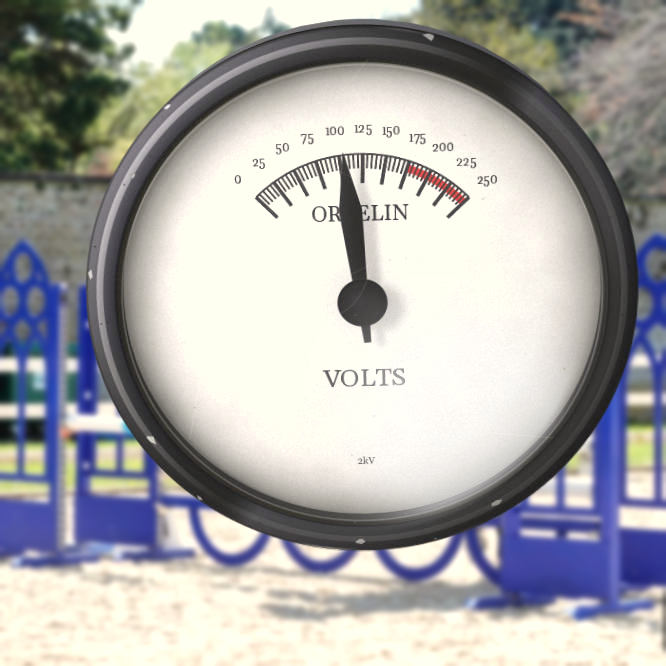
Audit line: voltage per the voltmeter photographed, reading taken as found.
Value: 105 V
